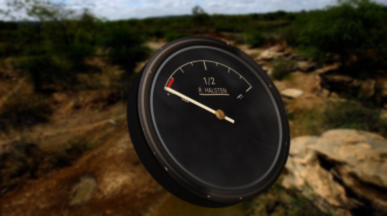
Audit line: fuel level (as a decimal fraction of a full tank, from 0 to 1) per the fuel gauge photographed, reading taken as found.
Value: 0
